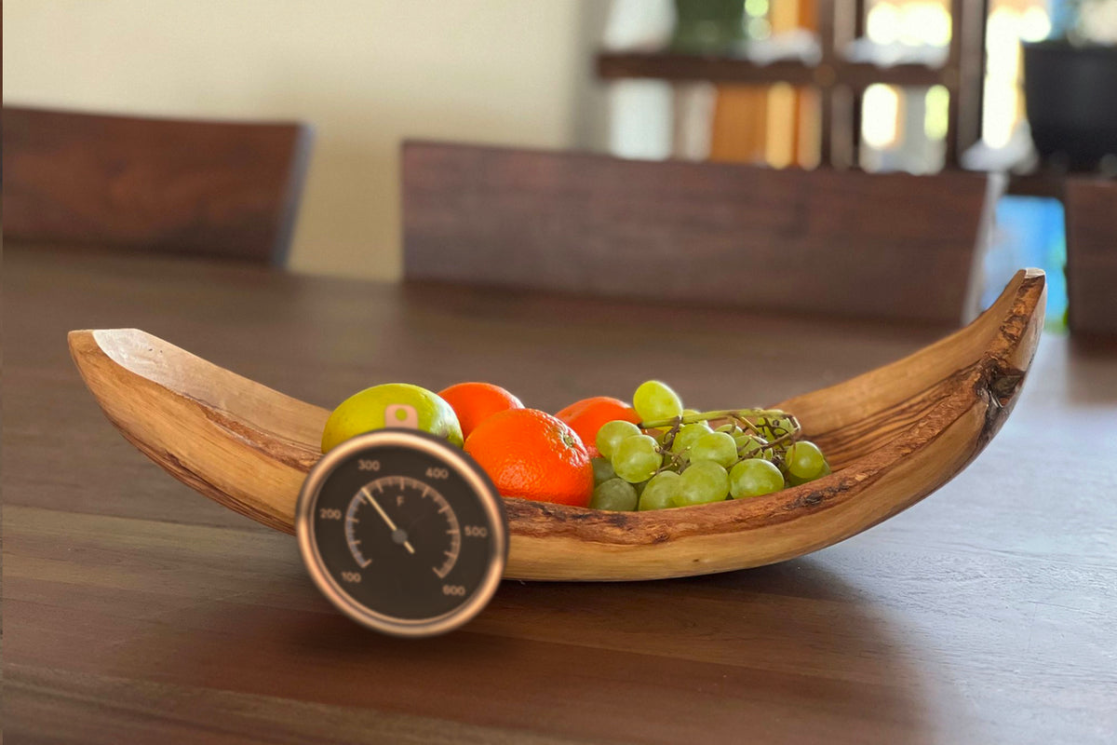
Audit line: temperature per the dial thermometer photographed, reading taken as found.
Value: 275 °F
